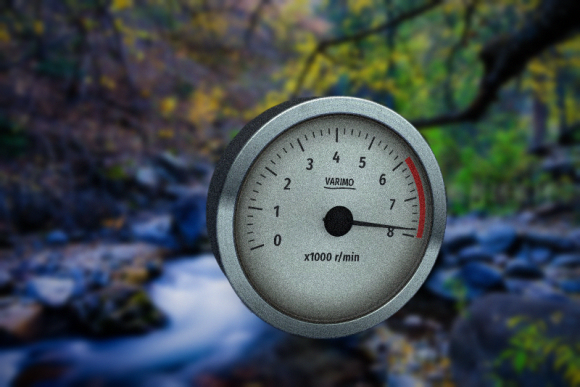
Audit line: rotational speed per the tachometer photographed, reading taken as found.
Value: 7800 rpm
